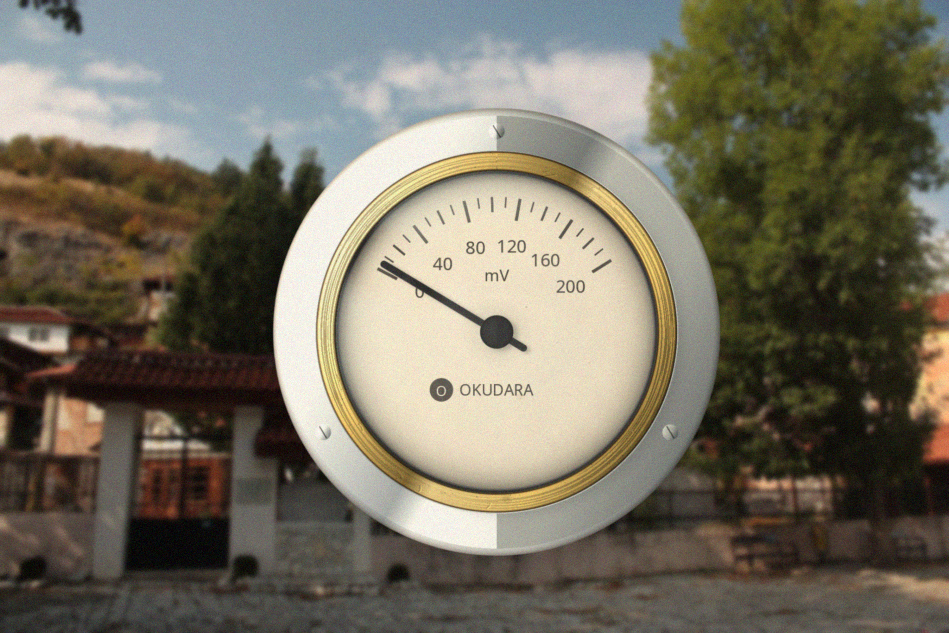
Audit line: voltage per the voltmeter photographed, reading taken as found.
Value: 5 mV
